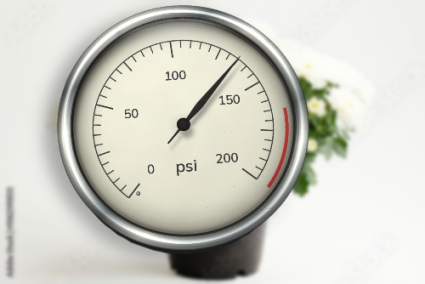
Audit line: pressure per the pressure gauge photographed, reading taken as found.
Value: 135 psi
